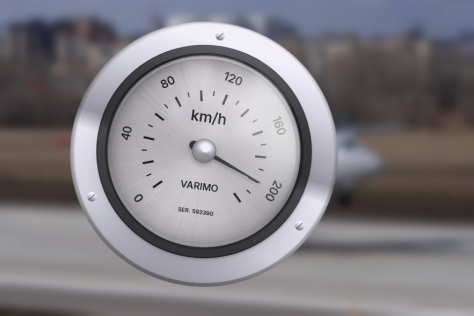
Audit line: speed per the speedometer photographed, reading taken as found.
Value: 200 km/h
